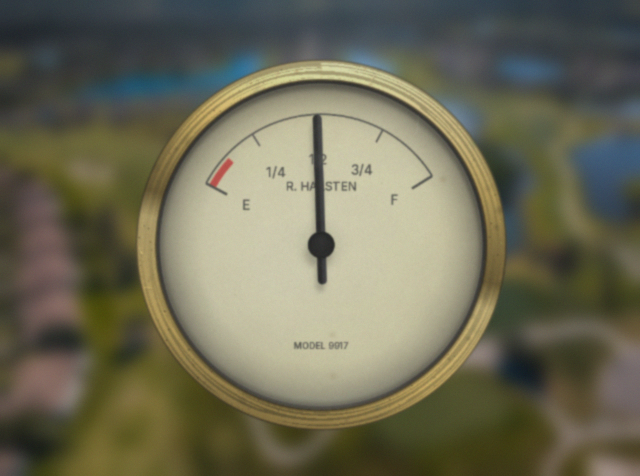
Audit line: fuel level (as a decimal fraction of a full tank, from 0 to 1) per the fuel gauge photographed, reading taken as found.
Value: 0.5
